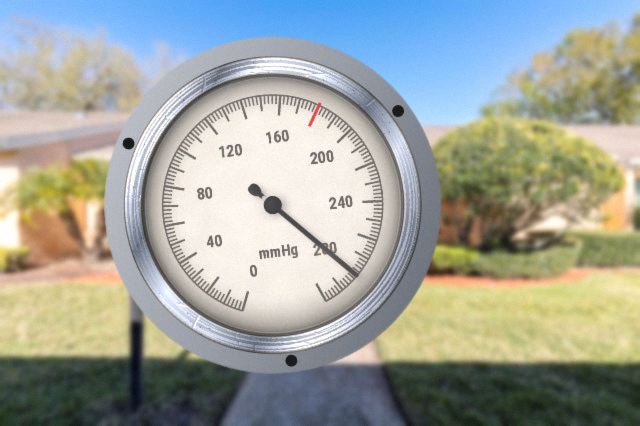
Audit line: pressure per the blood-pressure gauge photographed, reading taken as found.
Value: 280 mmHg
